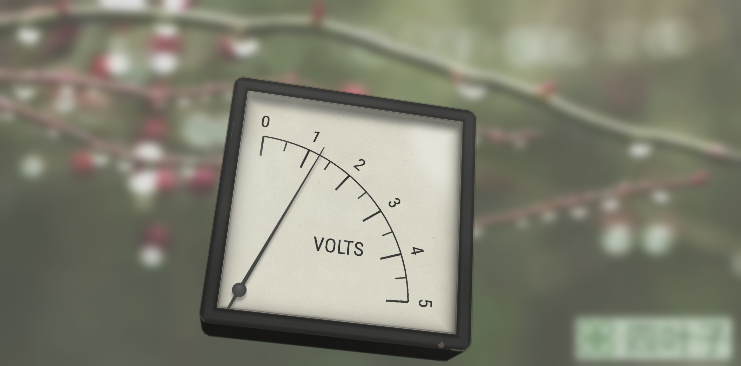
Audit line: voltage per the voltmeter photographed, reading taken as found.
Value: 1.25 V
